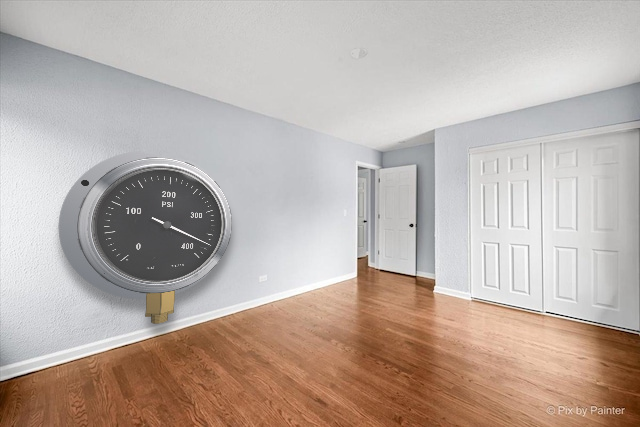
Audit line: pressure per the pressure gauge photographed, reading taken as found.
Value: 370 psi
